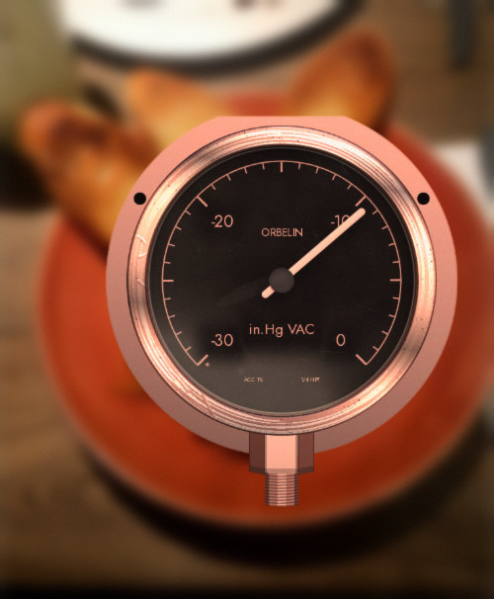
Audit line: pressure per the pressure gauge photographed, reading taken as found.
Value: -9.5 inHg
